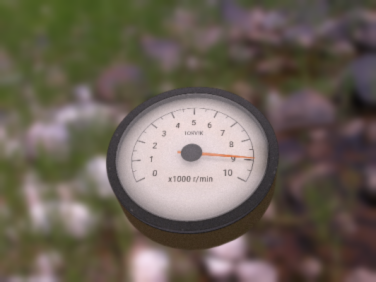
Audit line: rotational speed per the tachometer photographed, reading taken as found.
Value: 9000 rpm
